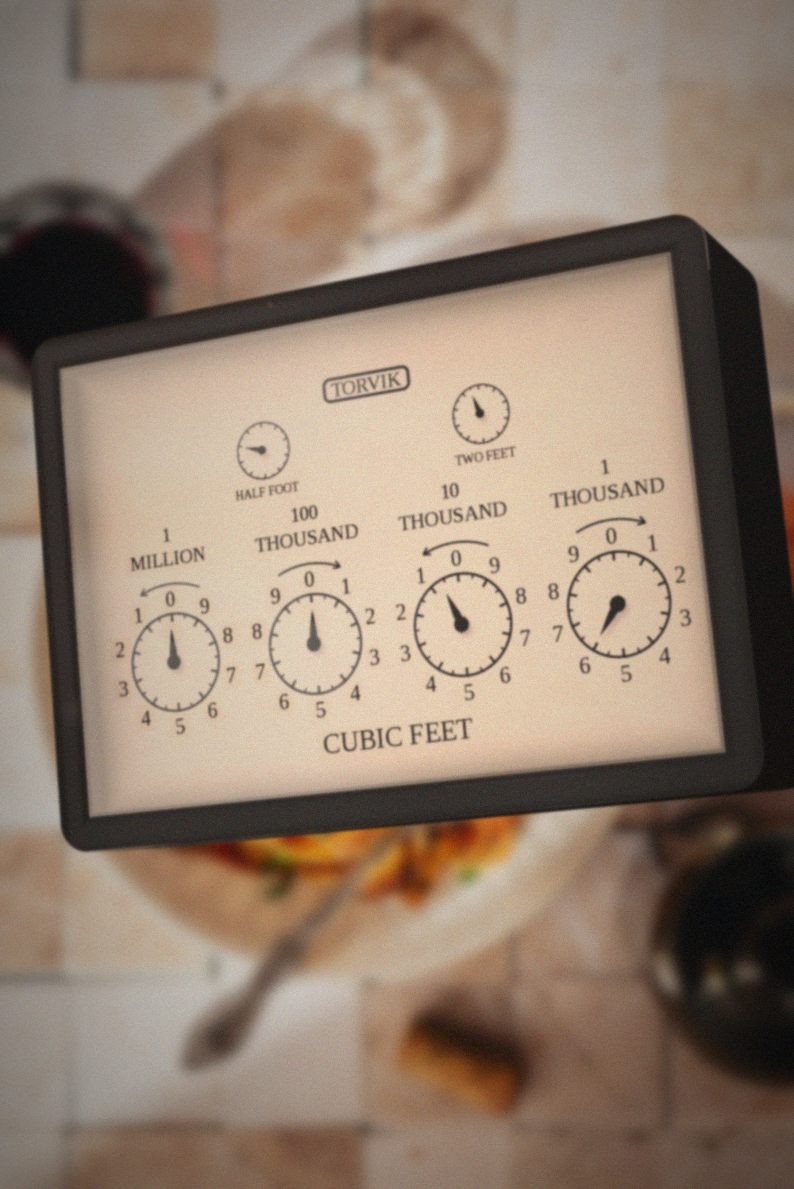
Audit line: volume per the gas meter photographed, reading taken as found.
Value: 600 ft³
